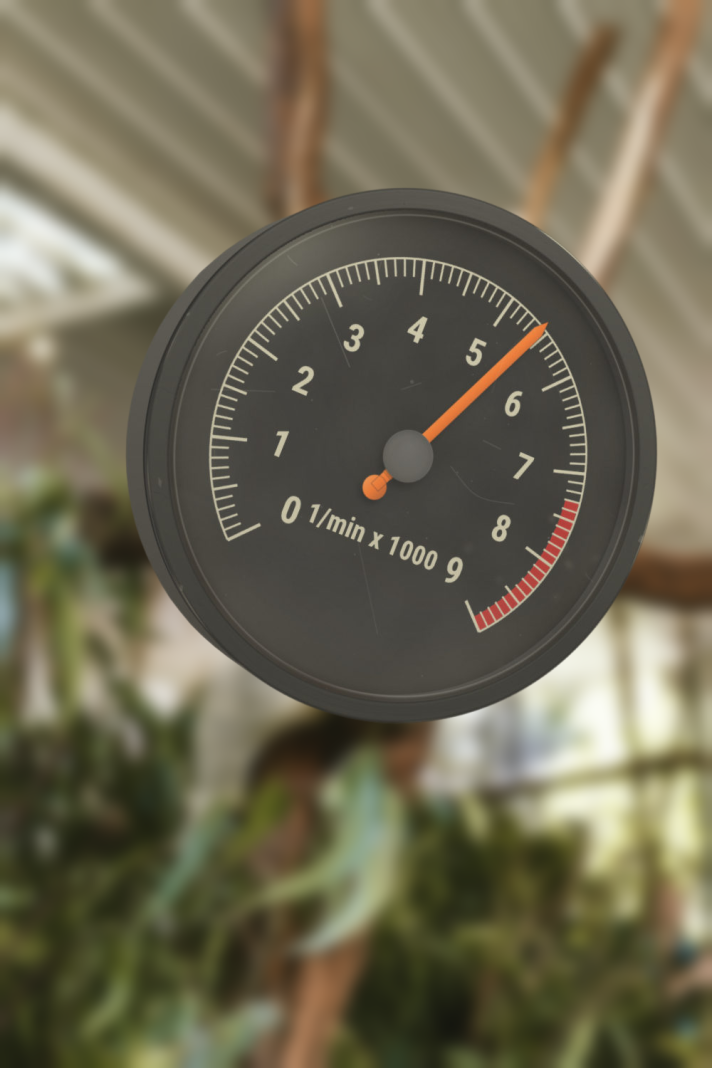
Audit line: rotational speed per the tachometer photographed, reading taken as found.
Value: 5400 rpm
